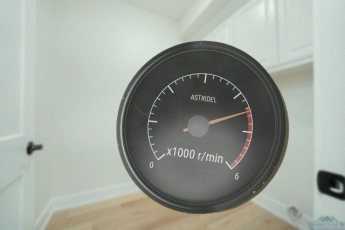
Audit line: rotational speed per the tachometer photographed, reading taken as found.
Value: 4500 rpm
